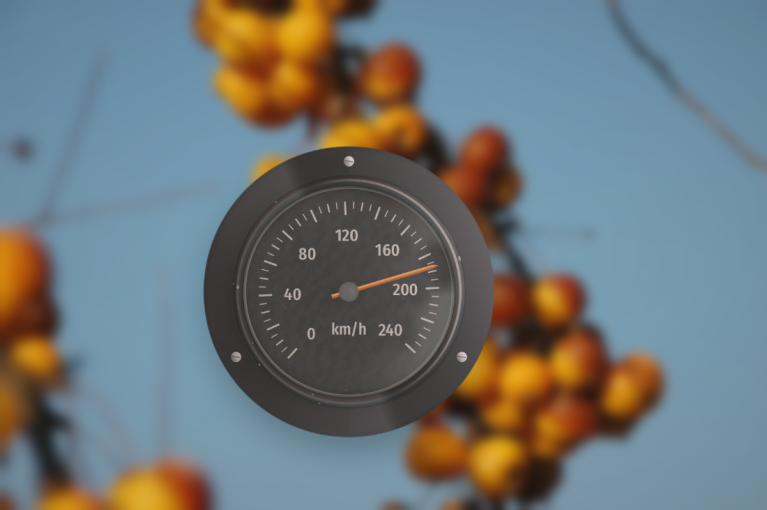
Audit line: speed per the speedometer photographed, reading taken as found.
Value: 187.5 km/h
